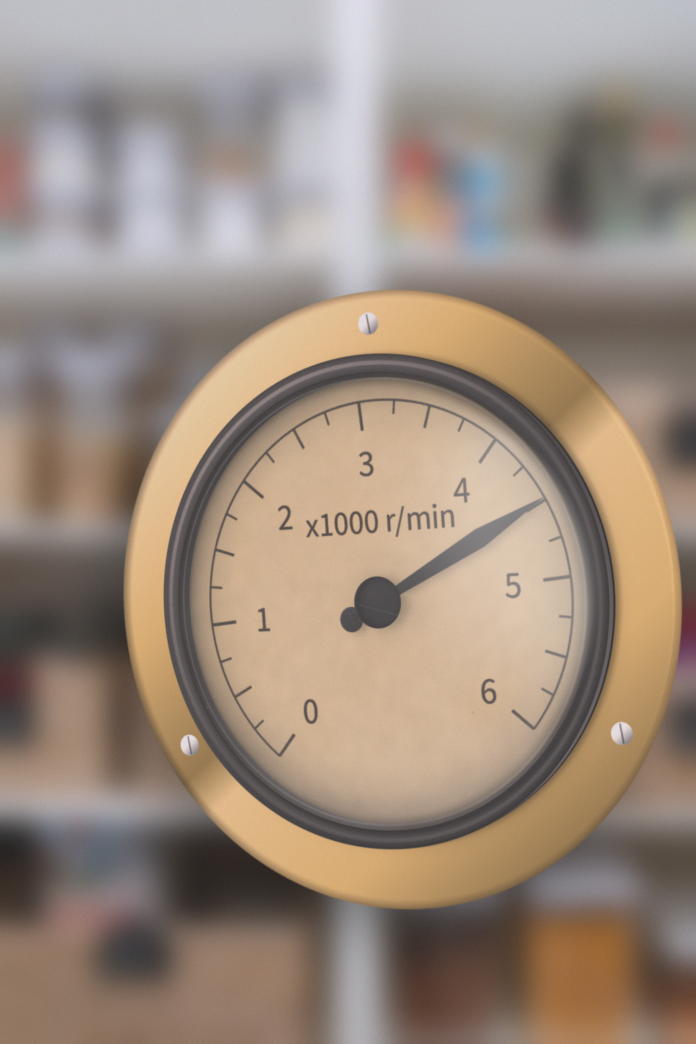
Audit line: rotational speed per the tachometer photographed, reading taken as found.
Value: 4500 rpm
